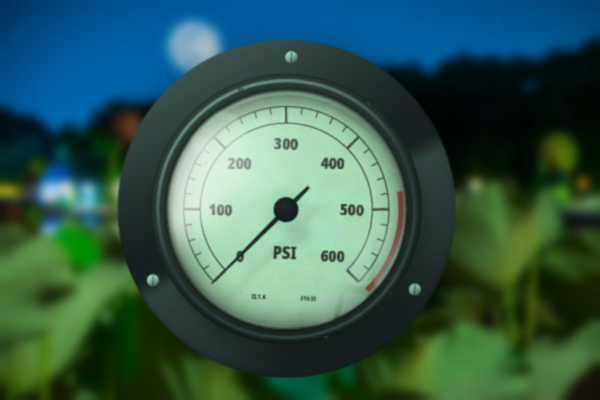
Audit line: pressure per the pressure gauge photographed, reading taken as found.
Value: 0 psi
